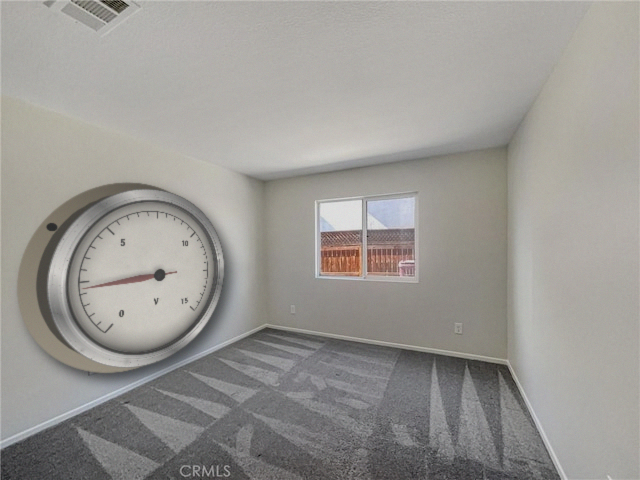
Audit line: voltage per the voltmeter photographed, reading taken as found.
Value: 2.25 V
